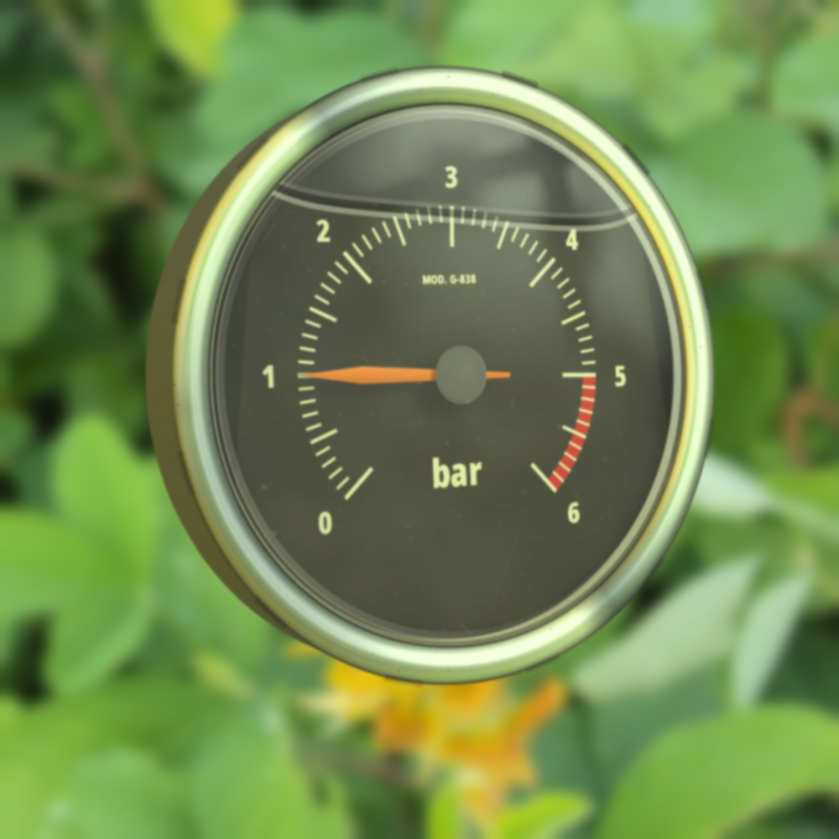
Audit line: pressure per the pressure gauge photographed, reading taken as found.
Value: 1 bar
